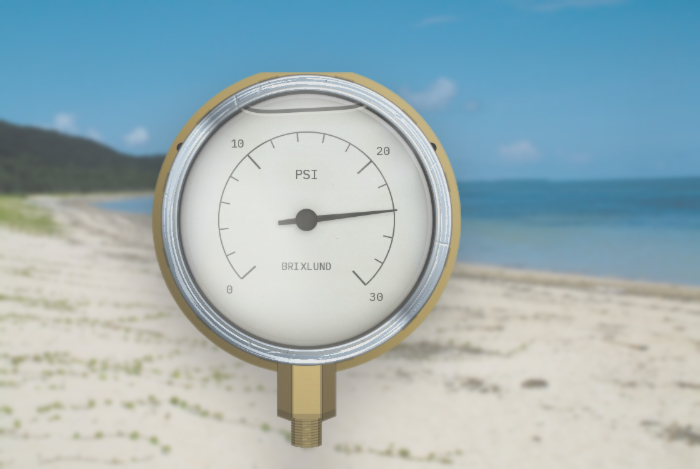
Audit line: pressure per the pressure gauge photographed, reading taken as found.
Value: 24 psi
